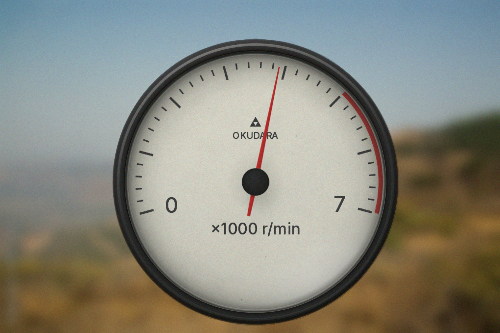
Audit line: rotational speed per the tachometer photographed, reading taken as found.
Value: 3900 rpm
